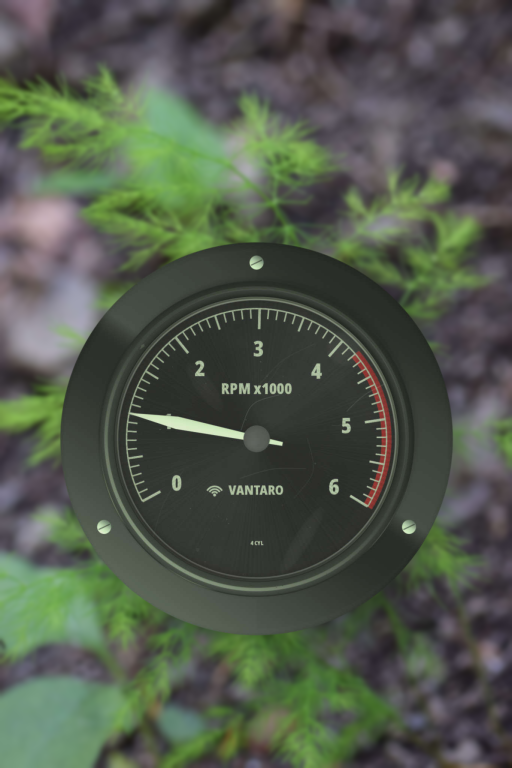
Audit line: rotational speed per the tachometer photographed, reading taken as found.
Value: 1000 rpm
